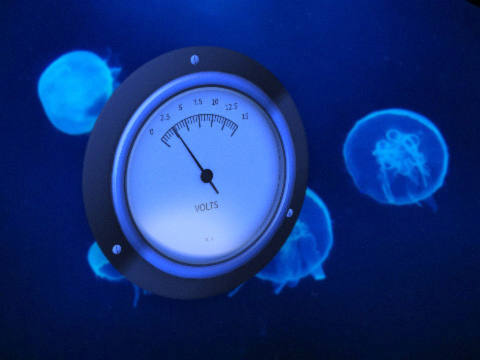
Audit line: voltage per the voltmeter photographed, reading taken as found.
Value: 2.5 V
